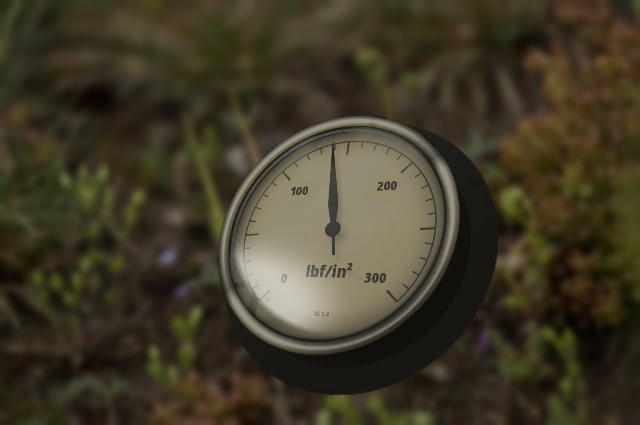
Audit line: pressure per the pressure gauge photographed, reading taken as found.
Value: 140 psi
